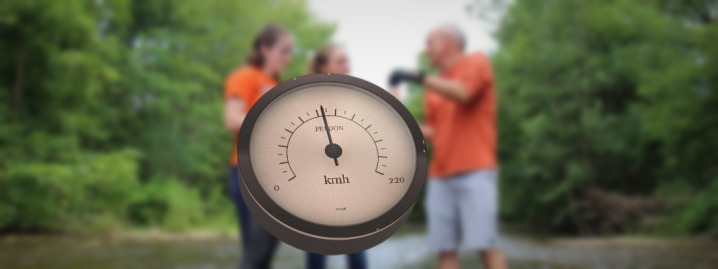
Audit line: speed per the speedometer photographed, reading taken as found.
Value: 105 km/h
